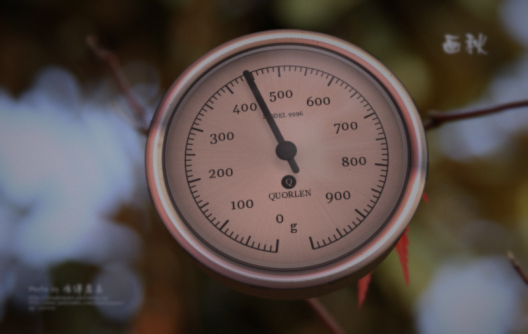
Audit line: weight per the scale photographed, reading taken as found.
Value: 440 g
